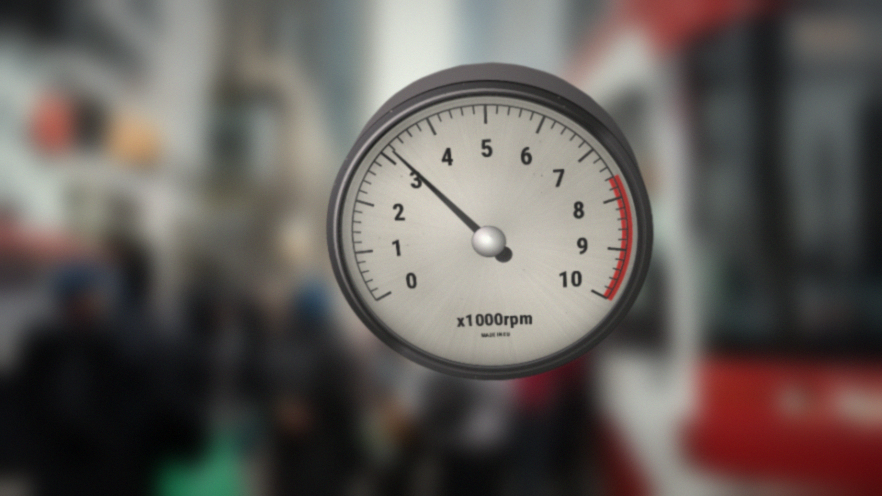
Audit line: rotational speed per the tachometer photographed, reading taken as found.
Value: 3200 rpm
